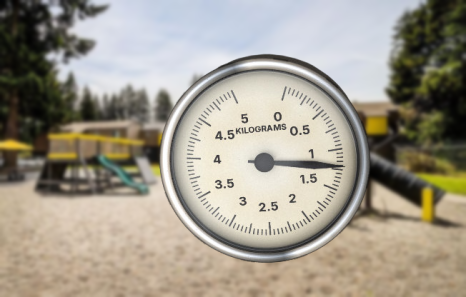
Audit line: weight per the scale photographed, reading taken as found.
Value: 1.2 kg
